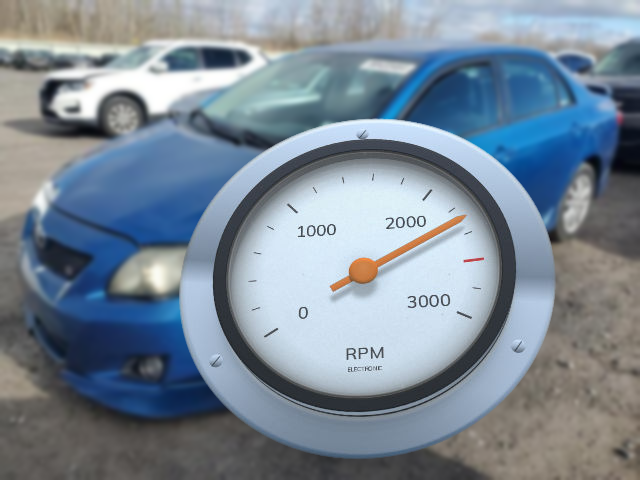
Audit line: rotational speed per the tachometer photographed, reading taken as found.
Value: 2300 rpm
